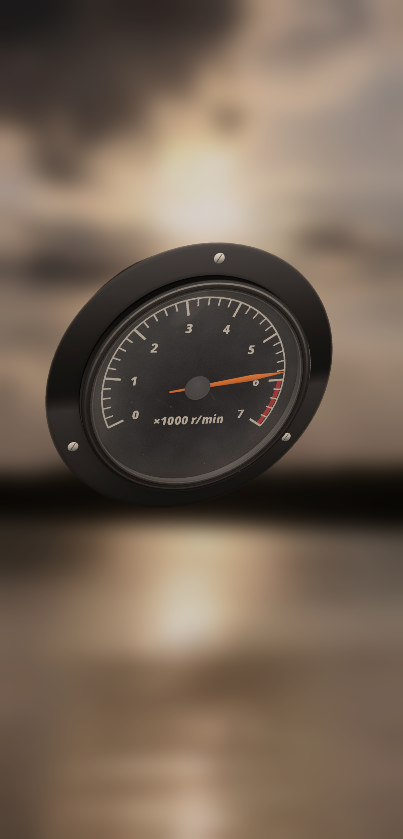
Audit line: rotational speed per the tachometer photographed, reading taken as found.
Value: 5800 rpm
